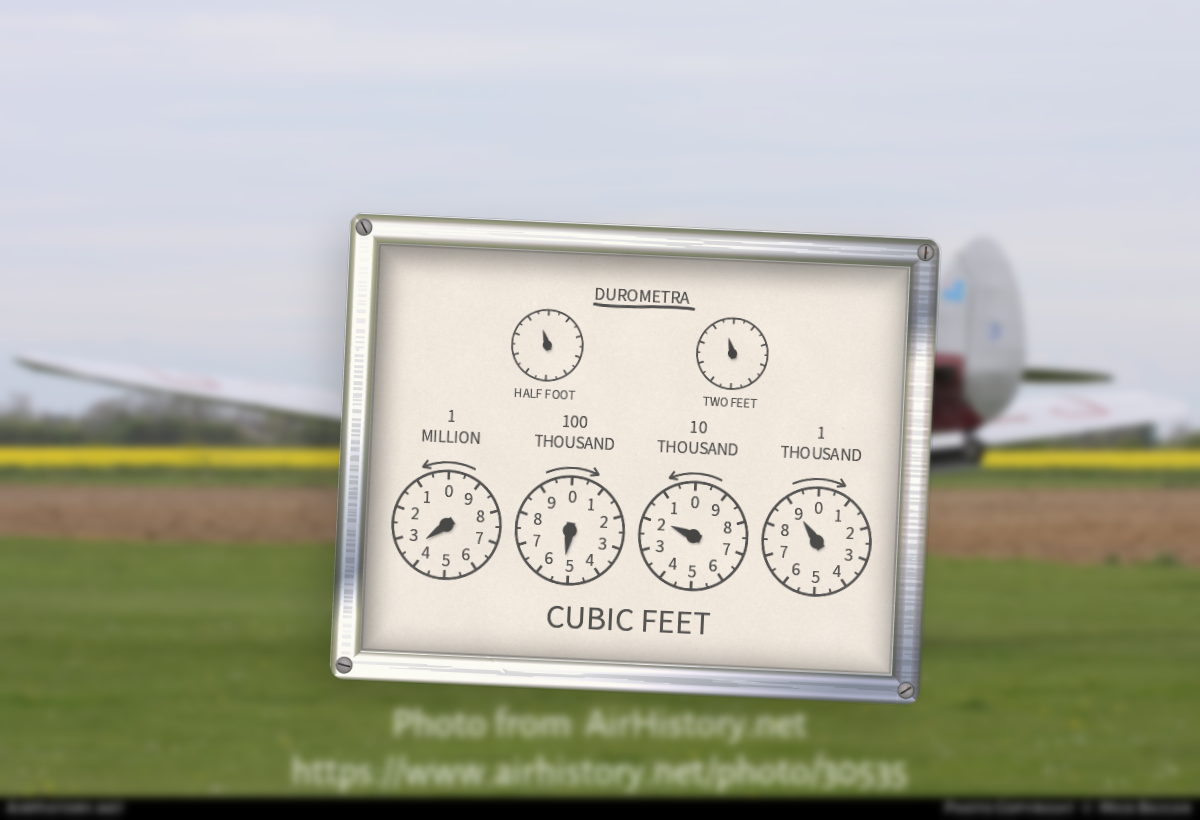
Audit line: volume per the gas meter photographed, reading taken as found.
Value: 351900 ft³
